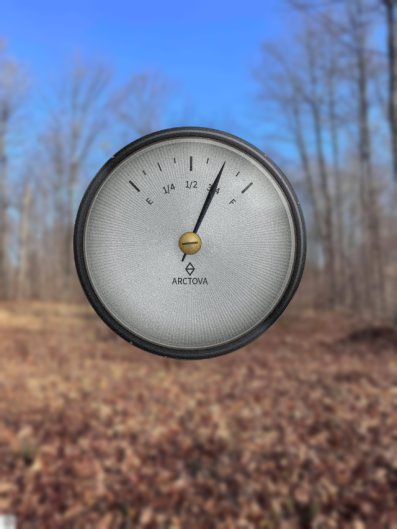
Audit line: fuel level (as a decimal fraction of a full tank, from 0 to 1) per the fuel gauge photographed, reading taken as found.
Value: 0.75
